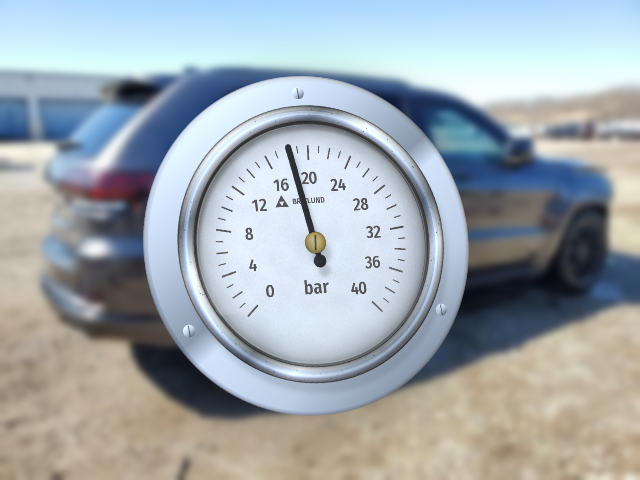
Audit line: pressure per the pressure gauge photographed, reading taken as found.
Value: 18 bar
